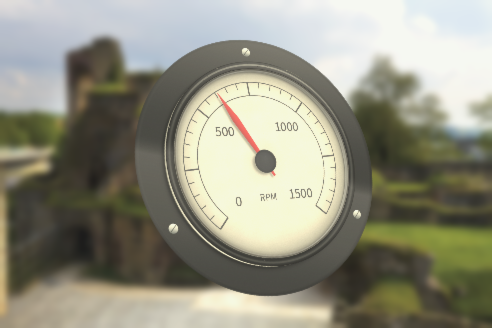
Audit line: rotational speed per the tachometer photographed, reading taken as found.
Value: 600 rpm
